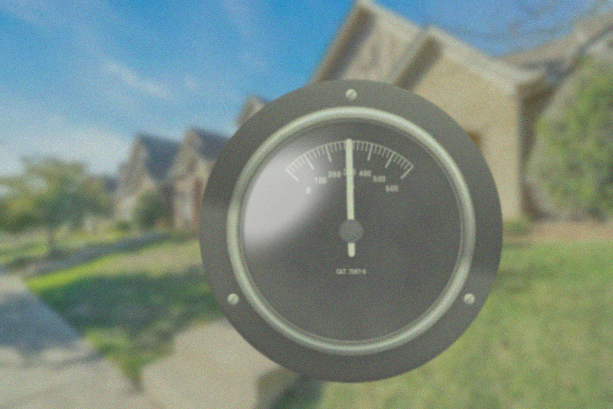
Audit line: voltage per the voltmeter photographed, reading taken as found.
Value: 300 V
